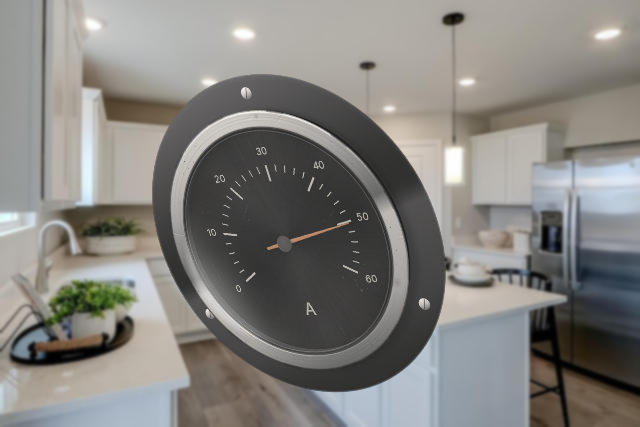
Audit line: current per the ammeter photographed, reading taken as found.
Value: 50 A
